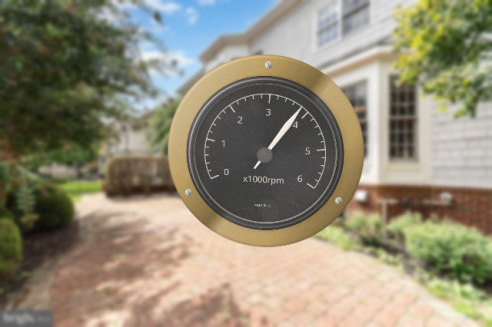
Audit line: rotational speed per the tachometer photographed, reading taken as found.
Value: 3800 rpm
